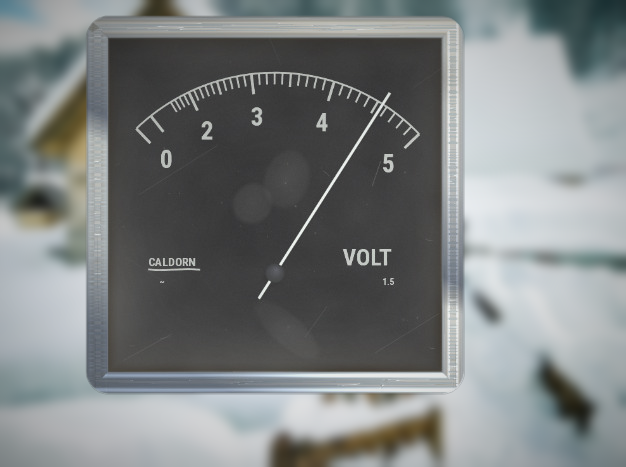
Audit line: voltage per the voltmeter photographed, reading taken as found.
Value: 4.55 V
